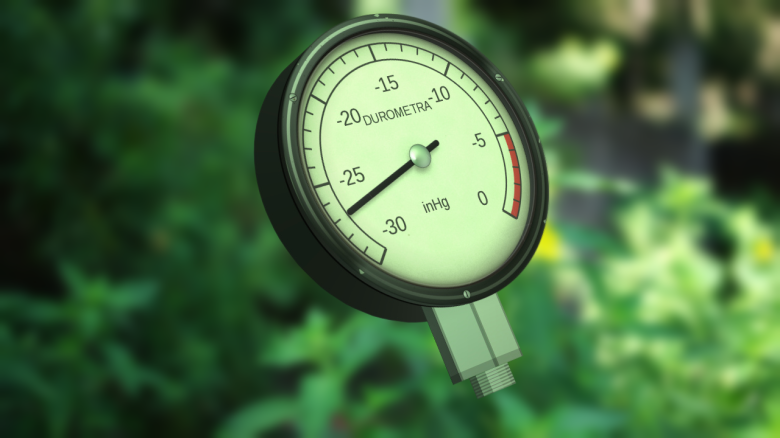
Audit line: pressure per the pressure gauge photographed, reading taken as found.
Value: -27 inHg
